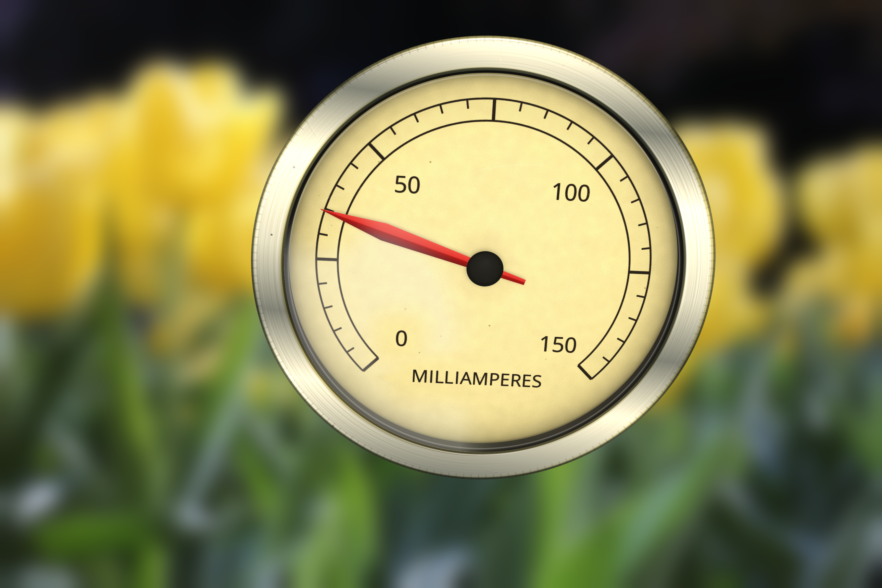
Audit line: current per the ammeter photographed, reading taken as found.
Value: 35 mA
